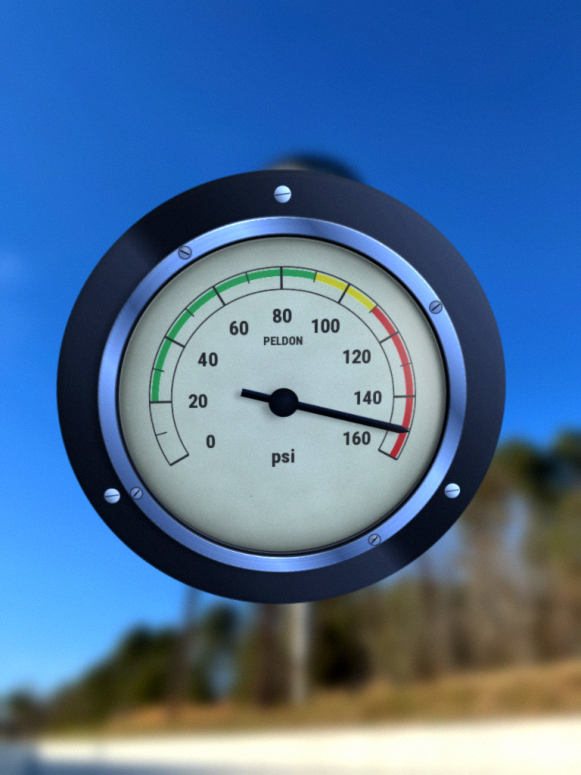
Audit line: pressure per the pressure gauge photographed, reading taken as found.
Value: 150 psi
